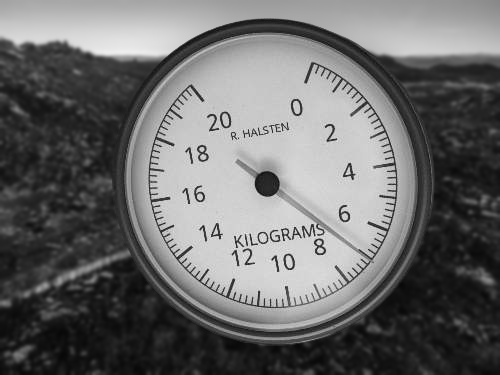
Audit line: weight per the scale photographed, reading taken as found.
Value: 7 kg
